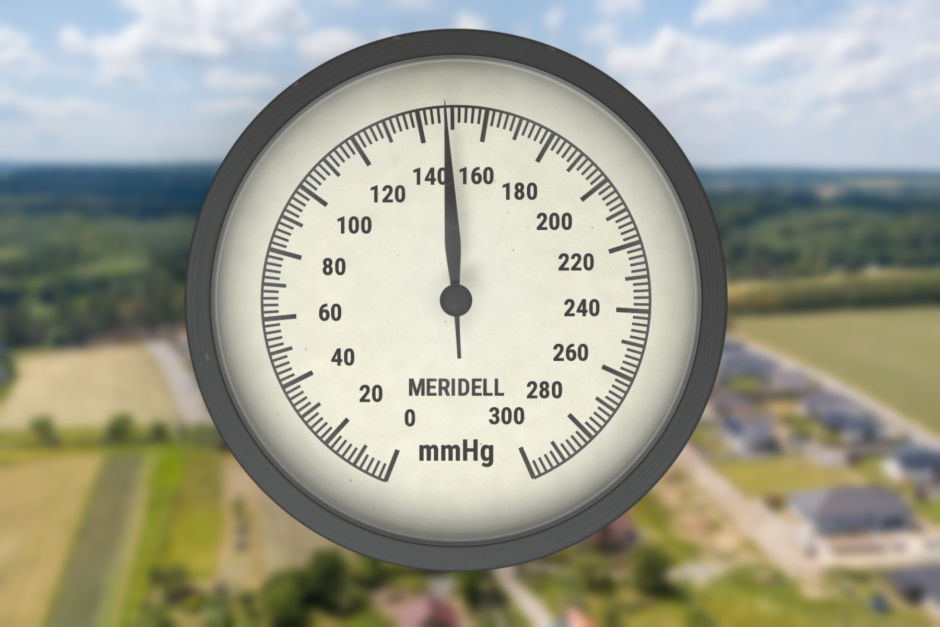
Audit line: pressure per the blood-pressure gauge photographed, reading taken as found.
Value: 148 mmHg
